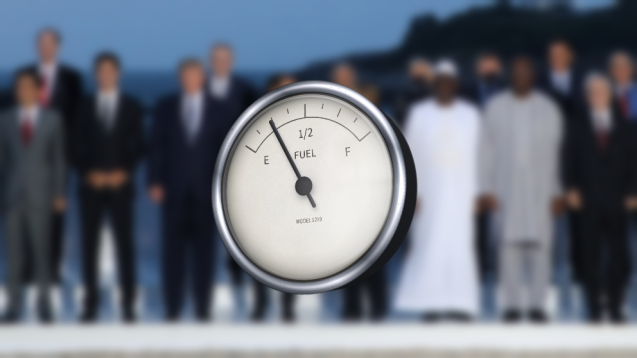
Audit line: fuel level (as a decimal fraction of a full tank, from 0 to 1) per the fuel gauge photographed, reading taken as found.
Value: 0.25
